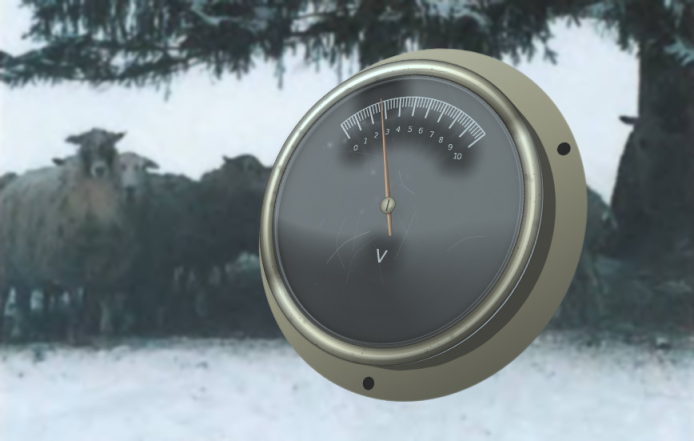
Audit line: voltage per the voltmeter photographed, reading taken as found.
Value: 3 V
